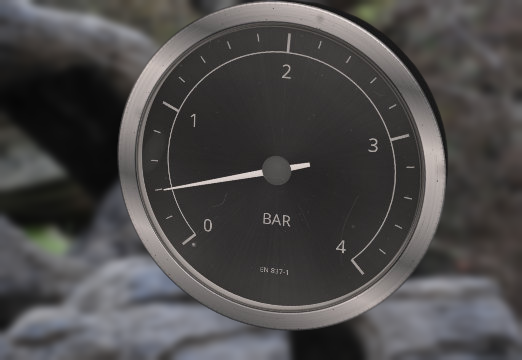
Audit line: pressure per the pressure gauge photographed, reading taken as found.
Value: 0.4 bar
